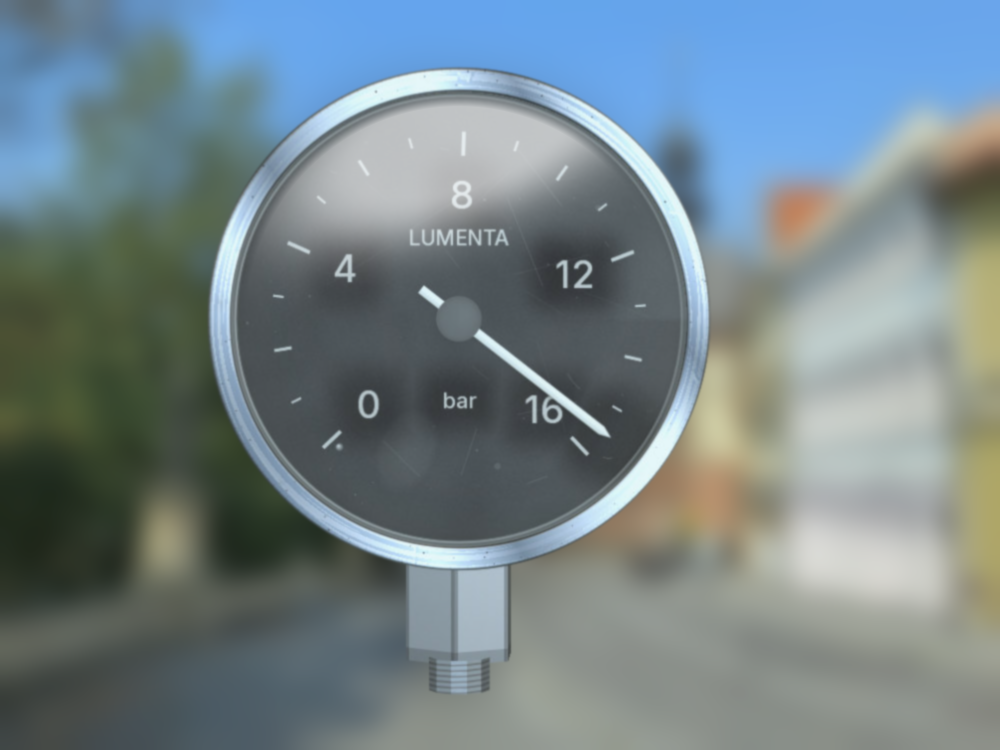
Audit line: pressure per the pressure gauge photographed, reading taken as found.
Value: 15.5 bar
